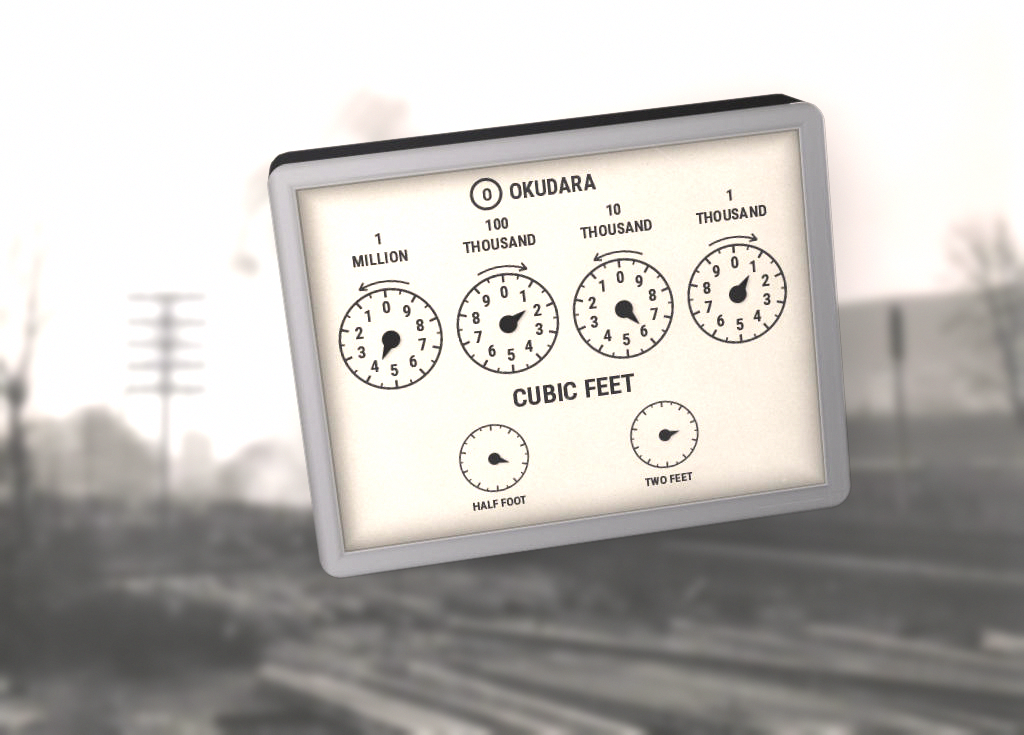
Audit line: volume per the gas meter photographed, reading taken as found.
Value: 416100 ft³
